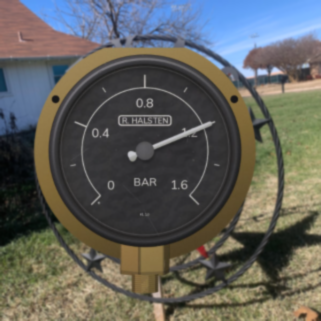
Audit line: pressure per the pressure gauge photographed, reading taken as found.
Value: 1.2 bar
